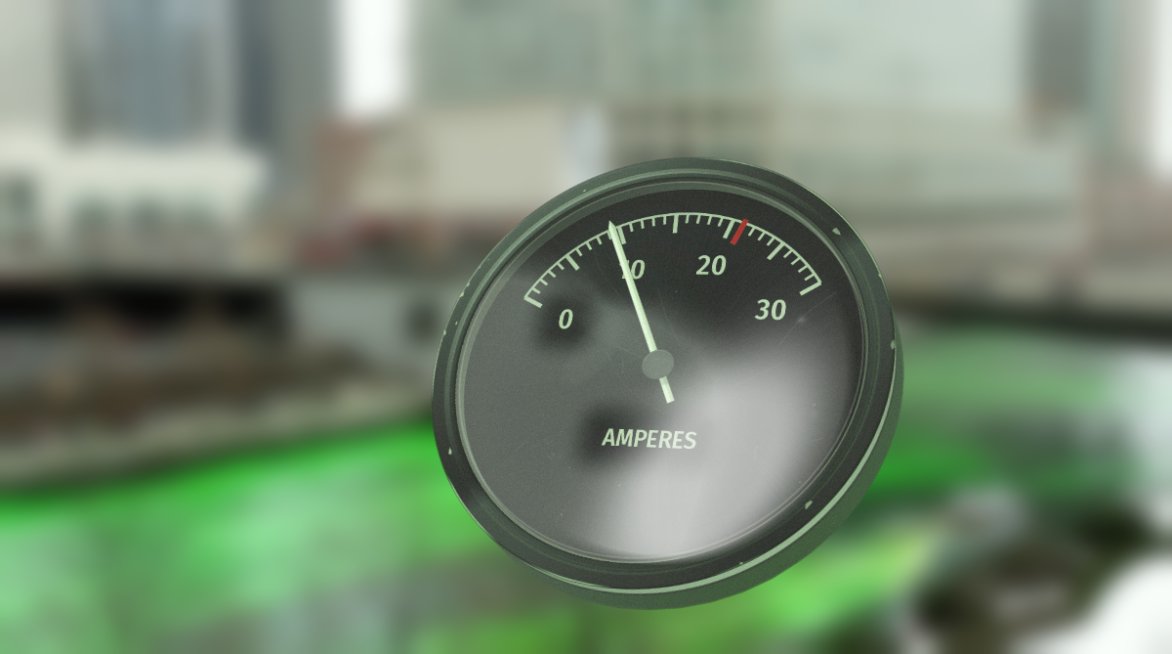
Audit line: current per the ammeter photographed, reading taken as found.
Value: 9.5 A
